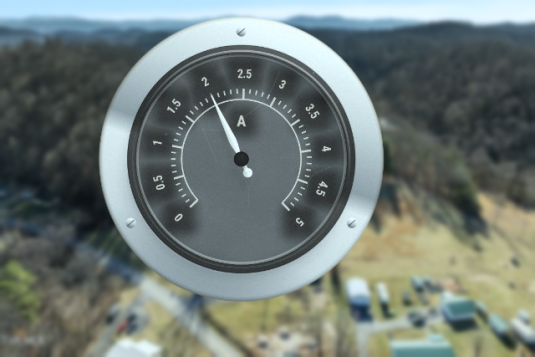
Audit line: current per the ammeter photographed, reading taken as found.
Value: 2 A
